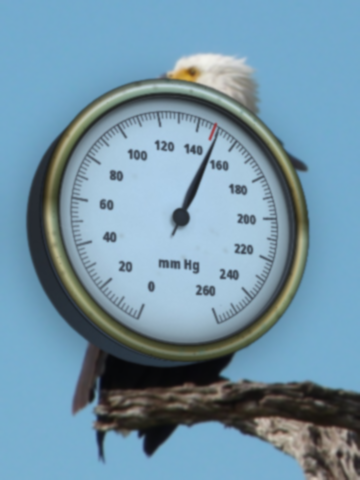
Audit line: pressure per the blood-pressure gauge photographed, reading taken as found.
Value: 150 mmHg
